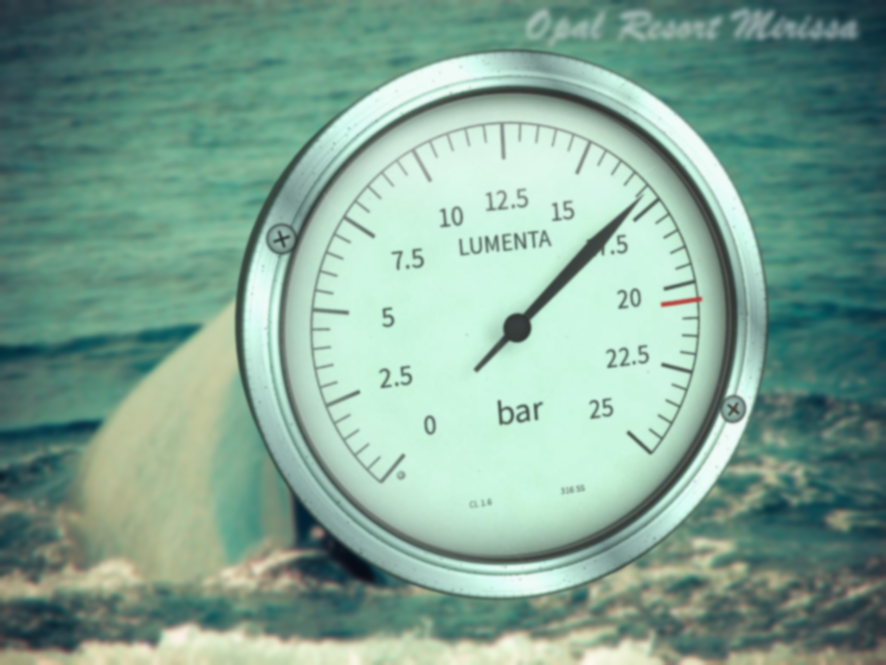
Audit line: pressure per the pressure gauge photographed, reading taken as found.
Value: 17 bar
